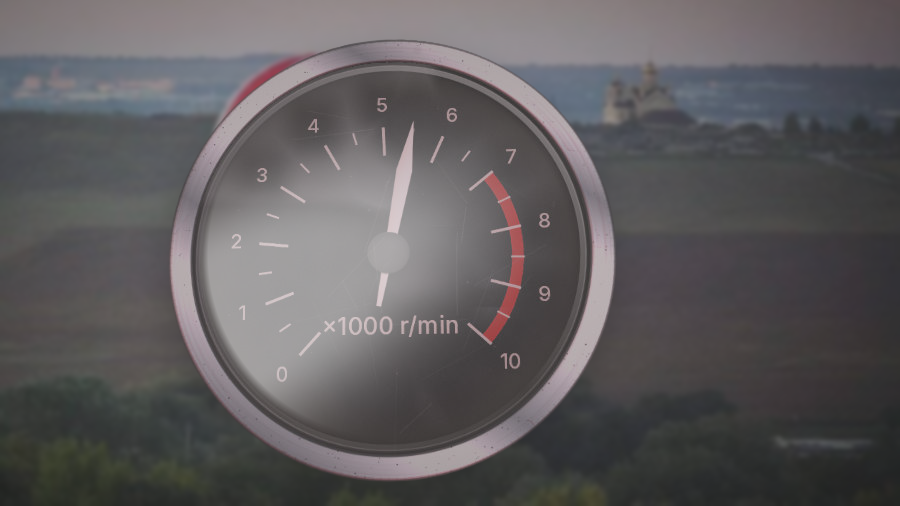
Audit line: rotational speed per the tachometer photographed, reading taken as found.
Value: 5500 rpm
